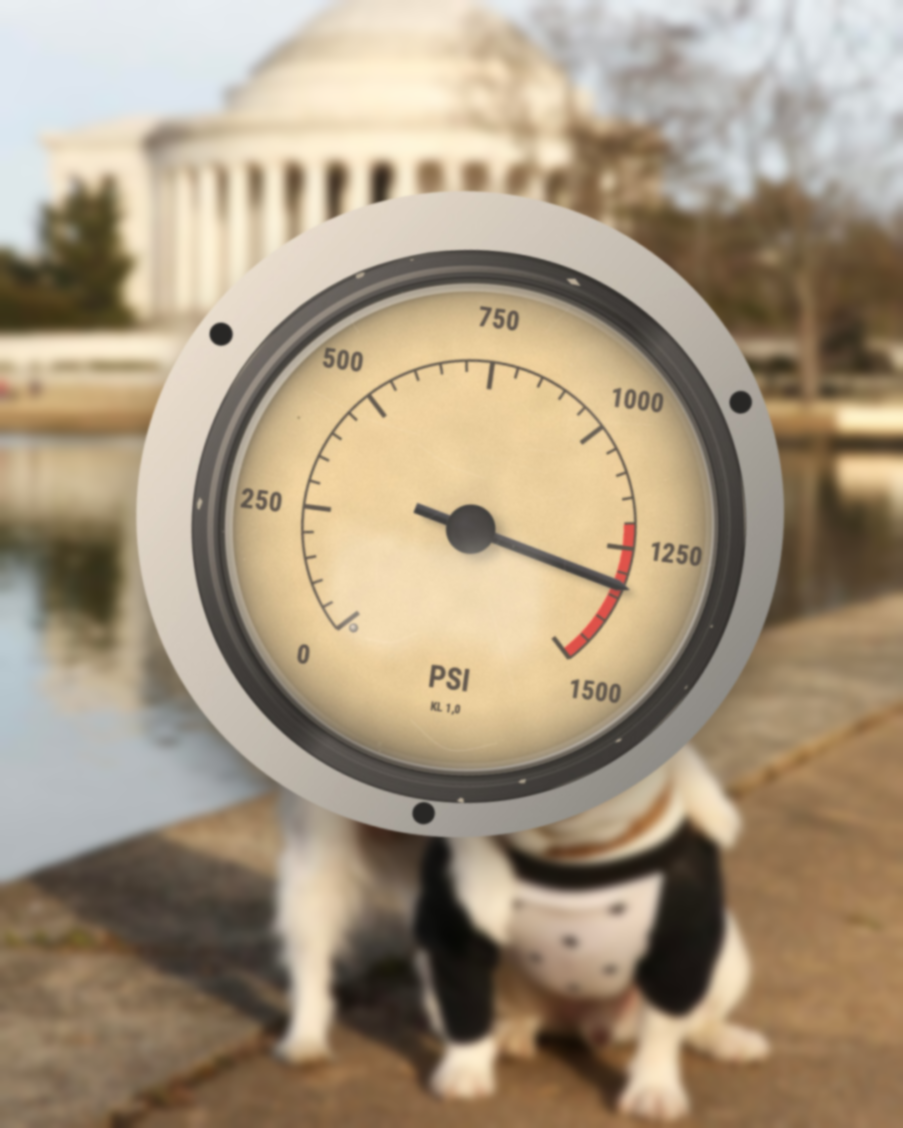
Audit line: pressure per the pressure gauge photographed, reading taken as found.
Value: 1325 psi
